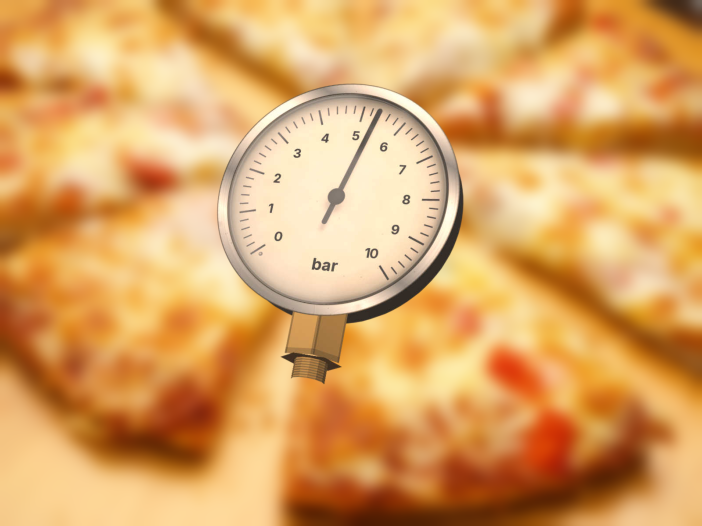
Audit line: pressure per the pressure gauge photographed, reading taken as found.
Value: 5.4 bar
